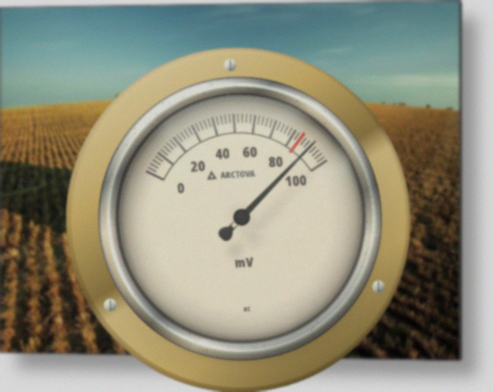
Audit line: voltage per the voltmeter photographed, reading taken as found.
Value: 90 mV
